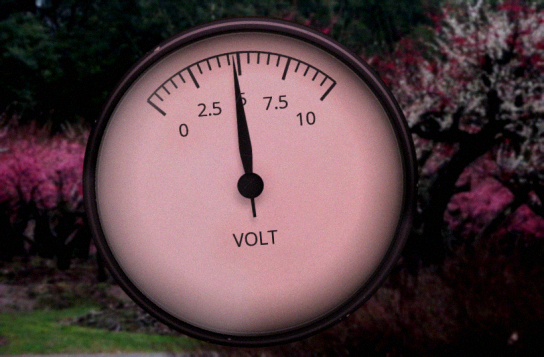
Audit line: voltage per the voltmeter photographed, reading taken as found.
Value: 4.75 V
